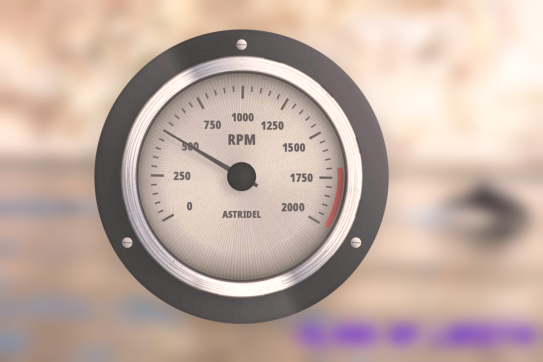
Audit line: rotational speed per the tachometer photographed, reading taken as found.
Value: 500 rpm
